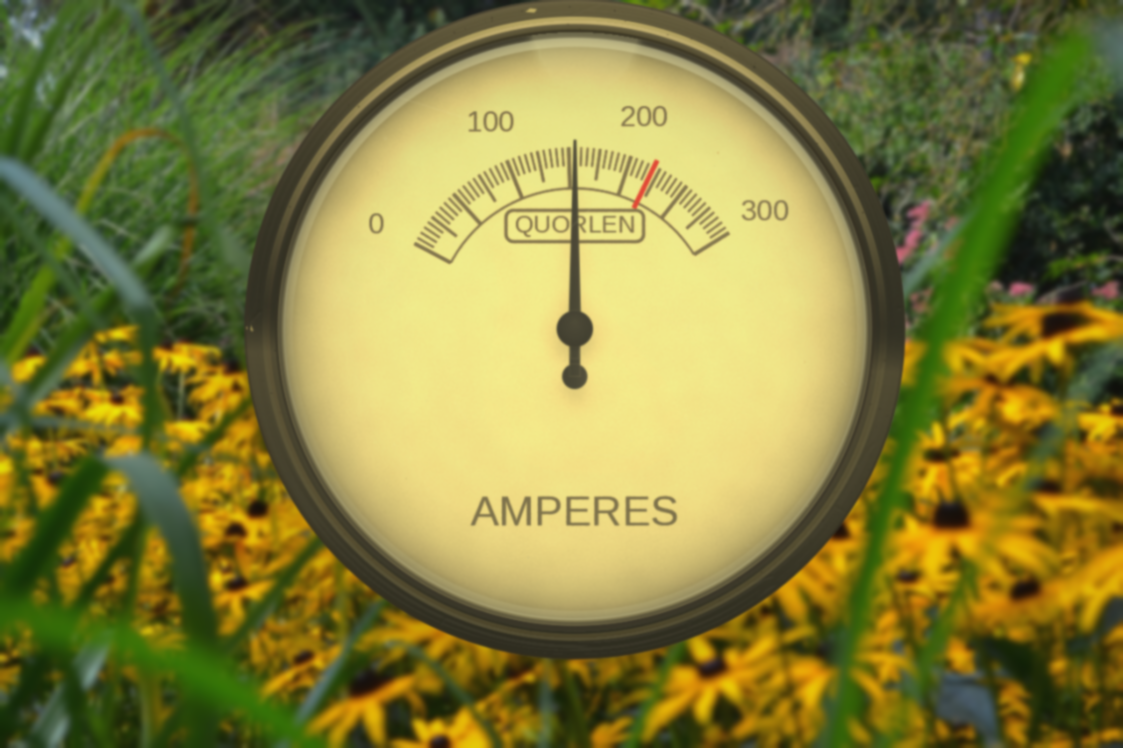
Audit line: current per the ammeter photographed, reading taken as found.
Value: 155 A
